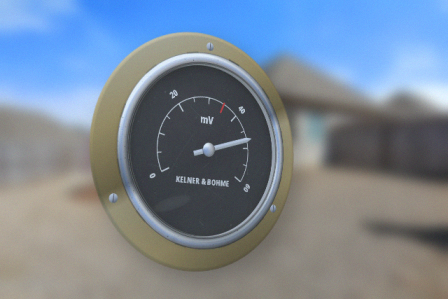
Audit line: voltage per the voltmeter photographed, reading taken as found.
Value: 47.5 mV
